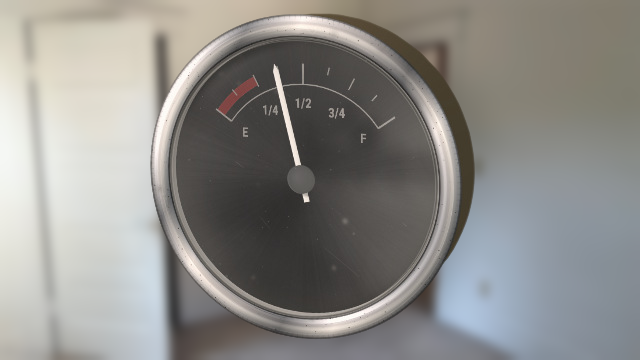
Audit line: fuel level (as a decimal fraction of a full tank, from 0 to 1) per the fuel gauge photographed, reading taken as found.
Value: 0.375
